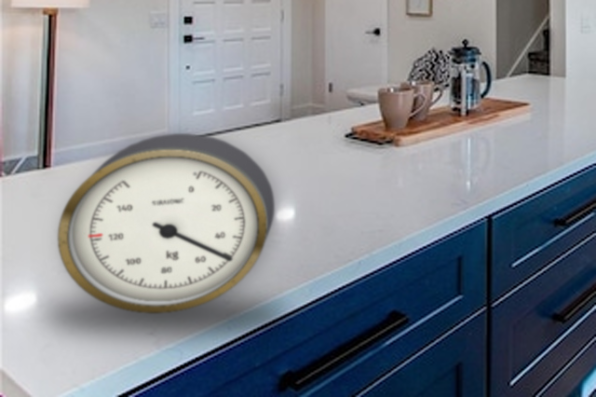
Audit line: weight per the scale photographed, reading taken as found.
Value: 50 kg
